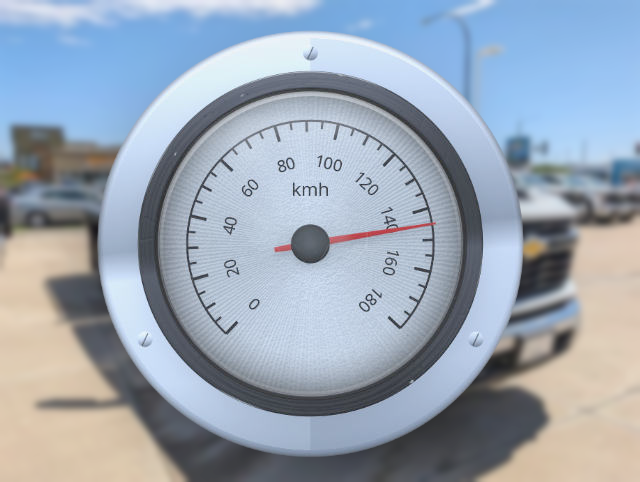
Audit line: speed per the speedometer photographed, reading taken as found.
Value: 145 km/h
